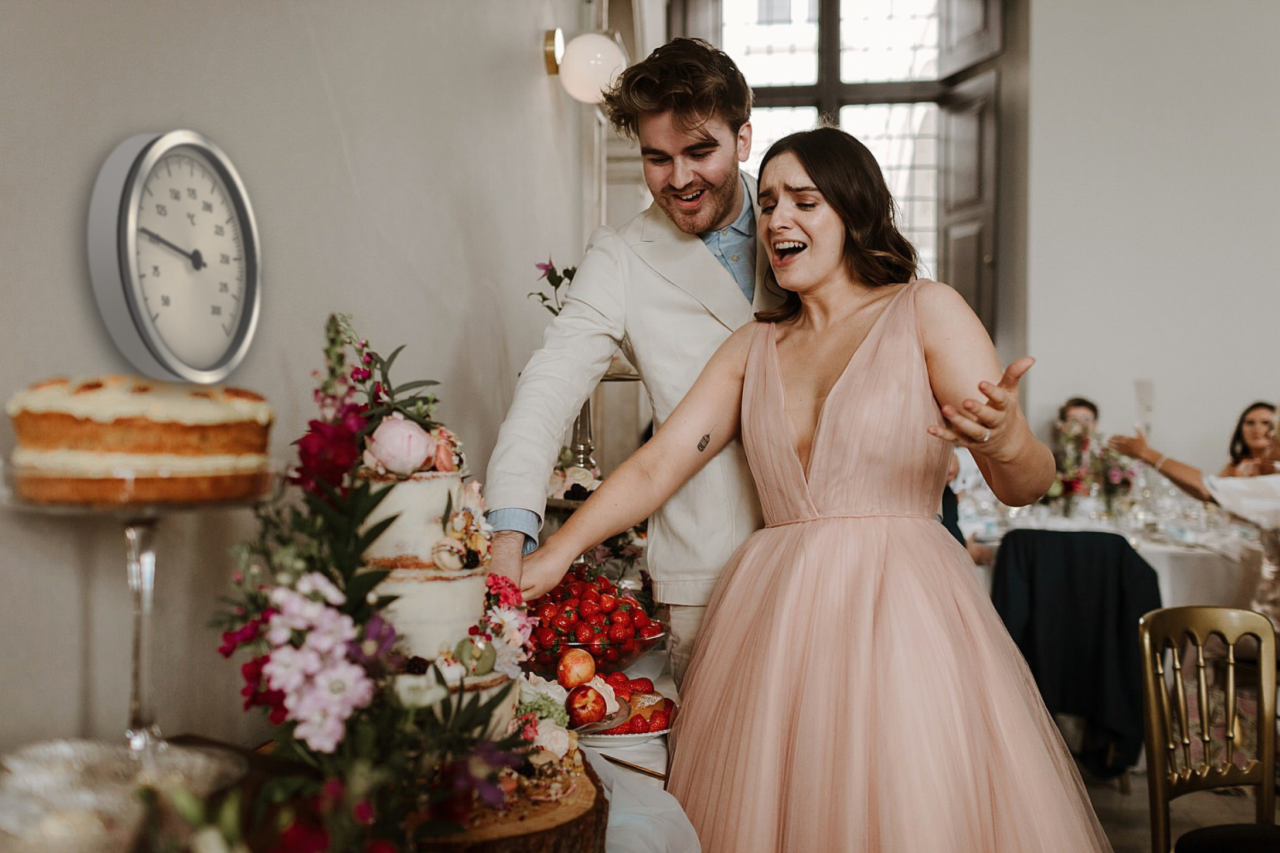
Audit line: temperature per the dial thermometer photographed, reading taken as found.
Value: 100 °C
